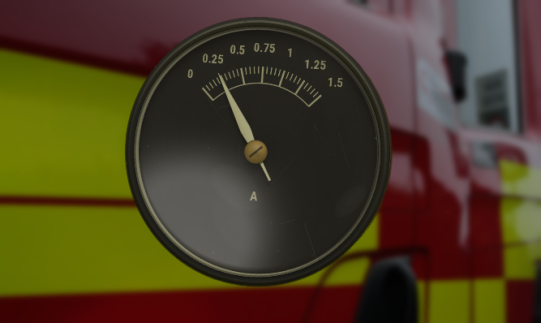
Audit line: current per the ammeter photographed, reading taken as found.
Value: 0.25 A
